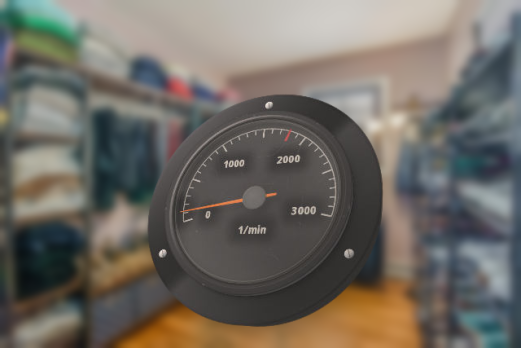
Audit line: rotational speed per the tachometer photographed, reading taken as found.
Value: 100 rpm
